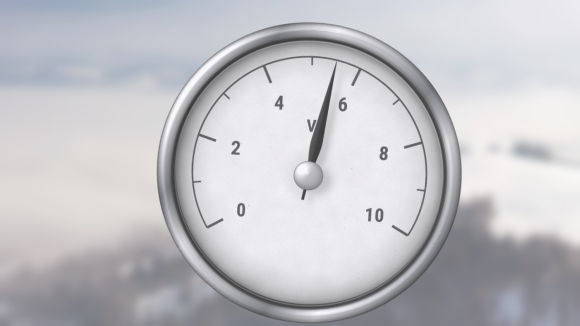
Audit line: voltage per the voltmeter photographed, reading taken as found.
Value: 5.5 V
